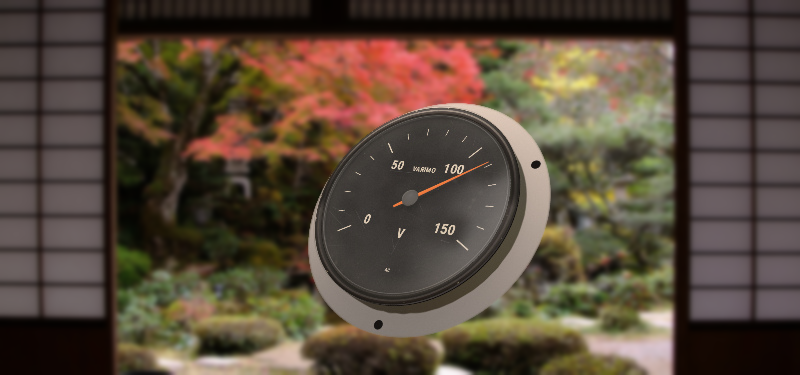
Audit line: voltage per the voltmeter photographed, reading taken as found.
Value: 110 V
